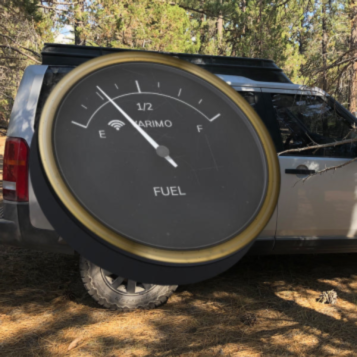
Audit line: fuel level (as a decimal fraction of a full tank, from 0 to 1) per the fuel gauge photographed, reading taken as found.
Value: 0.25
